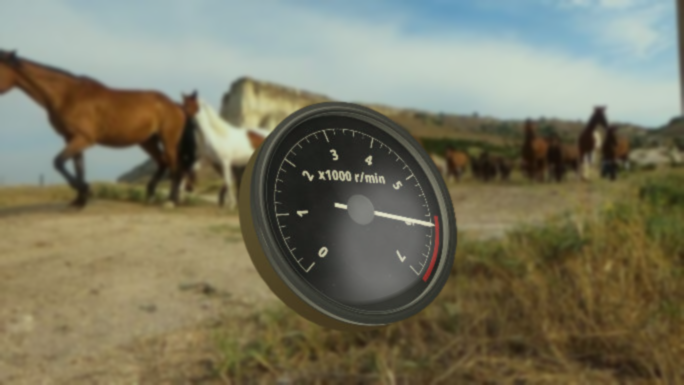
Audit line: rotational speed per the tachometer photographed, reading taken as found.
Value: 6000 rpm
